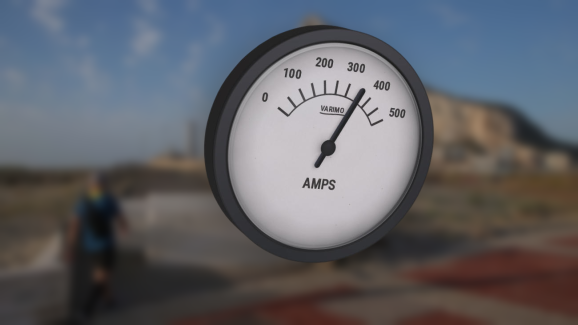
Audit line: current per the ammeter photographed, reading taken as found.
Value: 350 A
